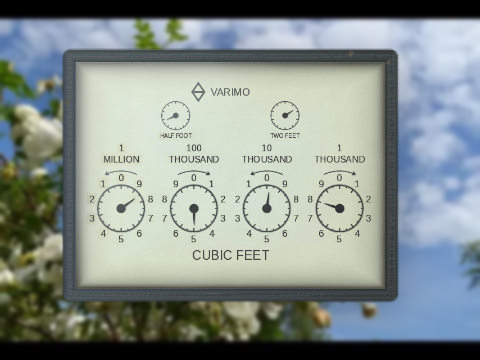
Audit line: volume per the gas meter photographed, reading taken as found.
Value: 849800 ft³
